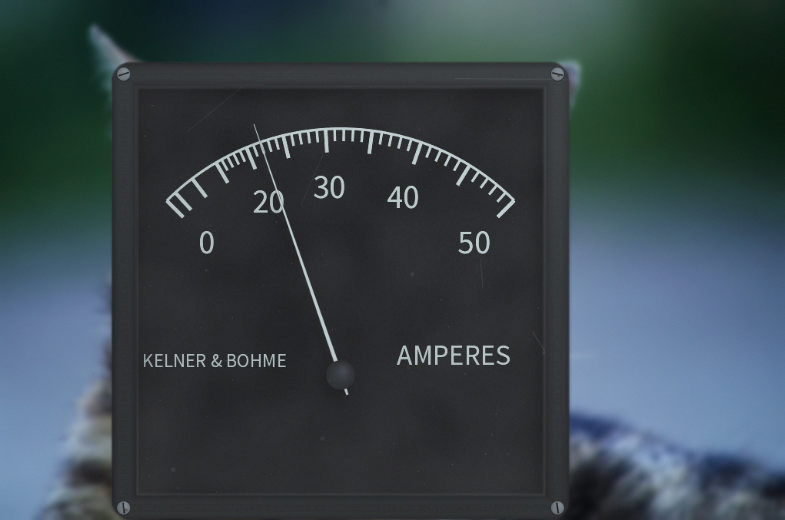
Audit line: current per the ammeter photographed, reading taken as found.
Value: 22 A
